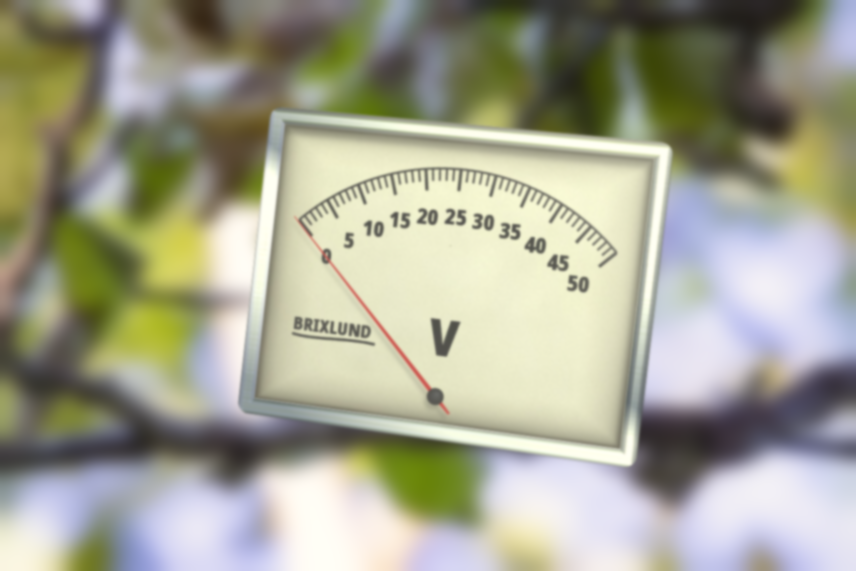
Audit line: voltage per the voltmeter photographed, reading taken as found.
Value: 0 V
